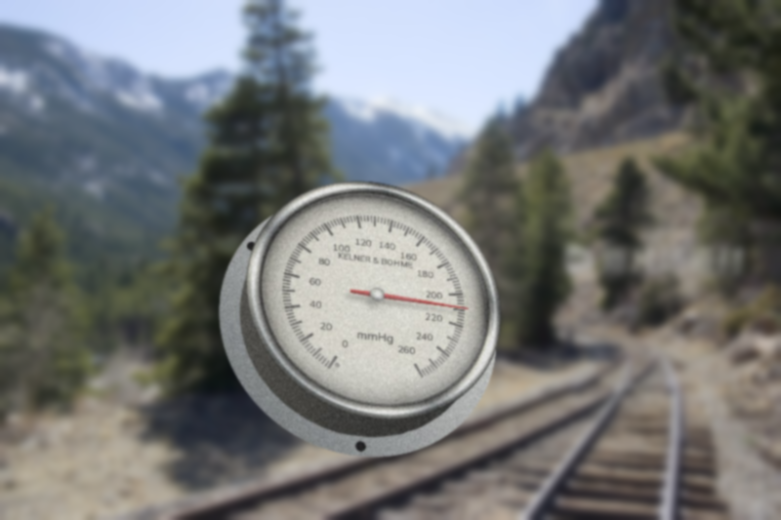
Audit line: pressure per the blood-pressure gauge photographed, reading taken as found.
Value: 210 mmHg
